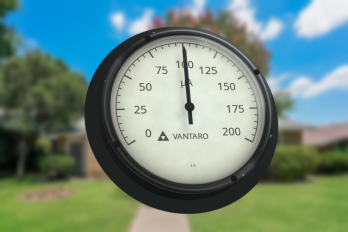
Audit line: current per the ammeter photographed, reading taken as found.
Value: 100 µA
